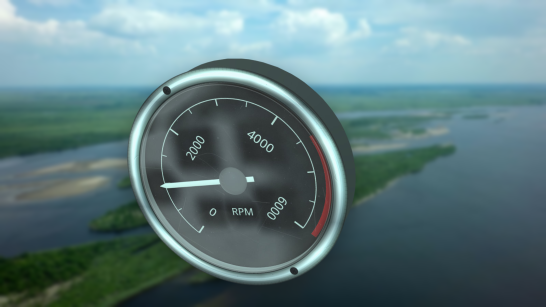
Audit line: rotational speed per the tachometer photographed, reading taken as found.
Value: 1000 rpm
